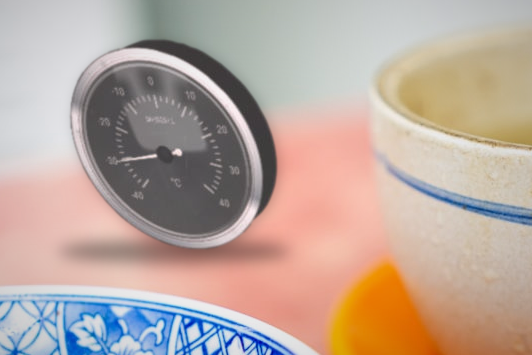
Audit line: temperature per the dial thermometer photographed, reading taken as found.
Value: -30 °C
